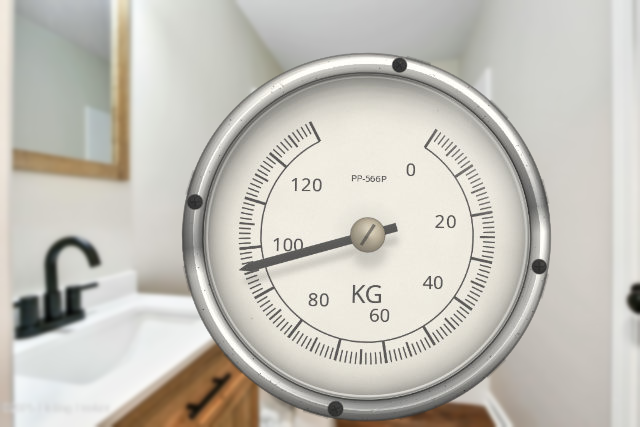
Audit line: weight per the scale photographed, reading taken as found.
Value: 96 kg
